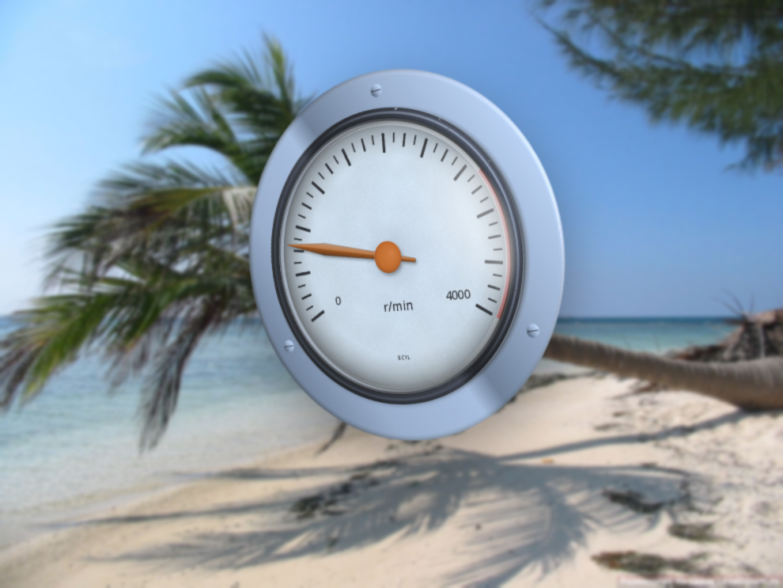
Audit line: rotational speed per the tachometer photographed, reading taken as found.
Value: 650 rpm
